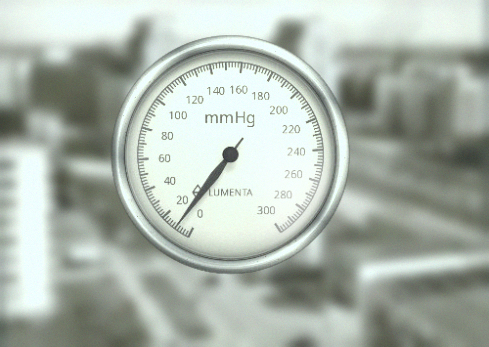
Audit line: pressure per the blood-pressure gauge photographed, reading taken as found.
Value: 10 mmHg
